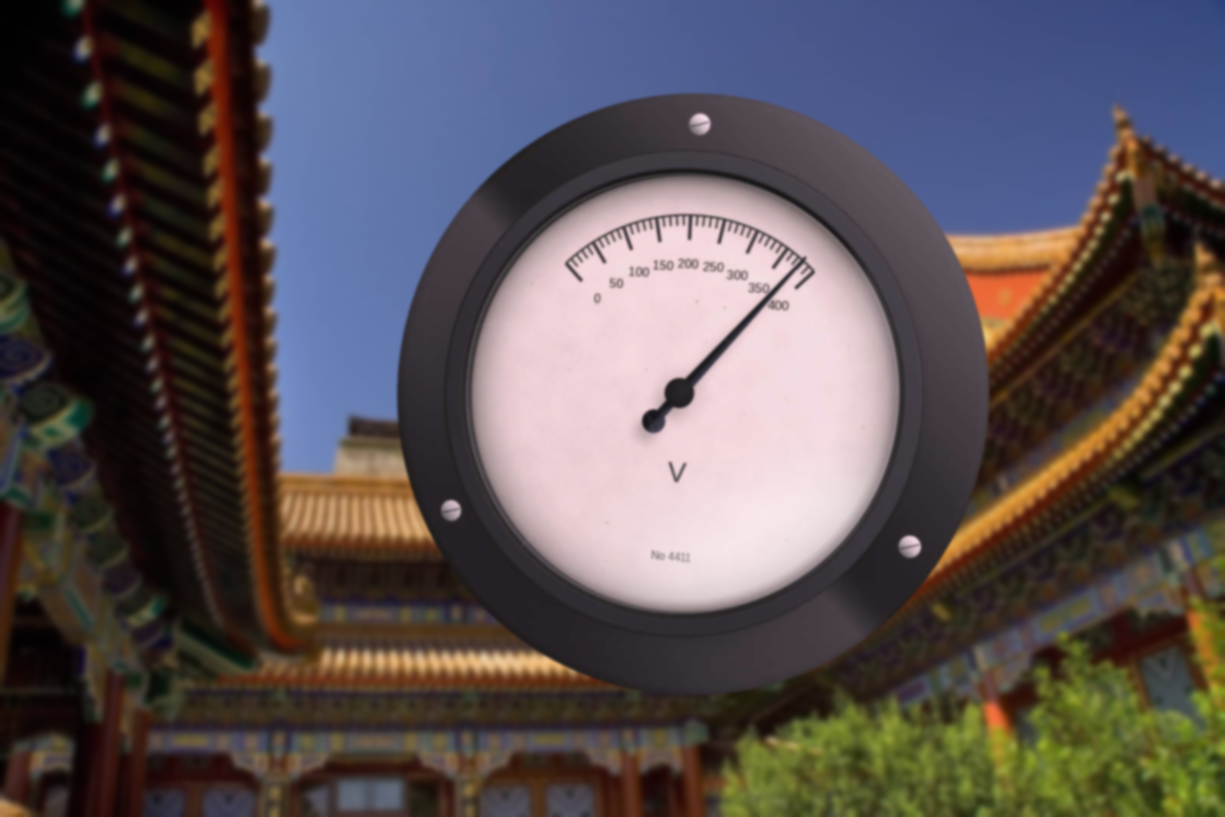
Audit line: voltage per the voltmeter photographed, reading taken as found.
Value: 380 V
